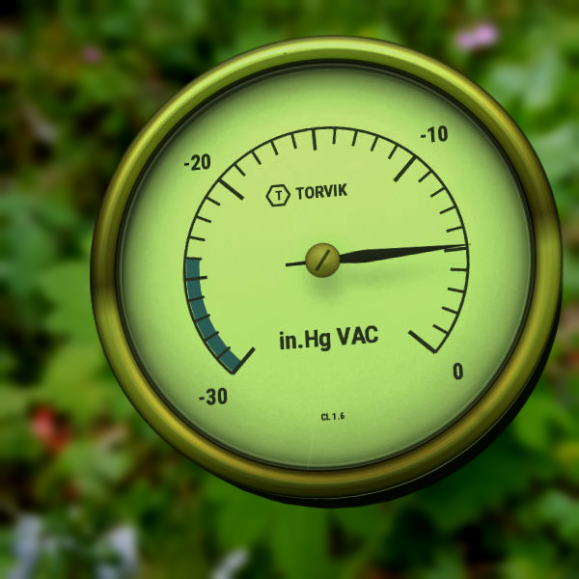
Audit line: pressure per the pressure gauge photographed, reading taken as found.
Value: -5 inHg
